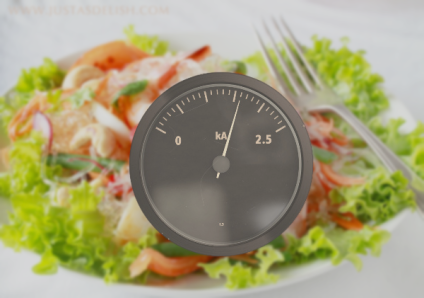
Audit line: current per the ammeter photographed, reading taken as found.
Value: 1.6 kA
